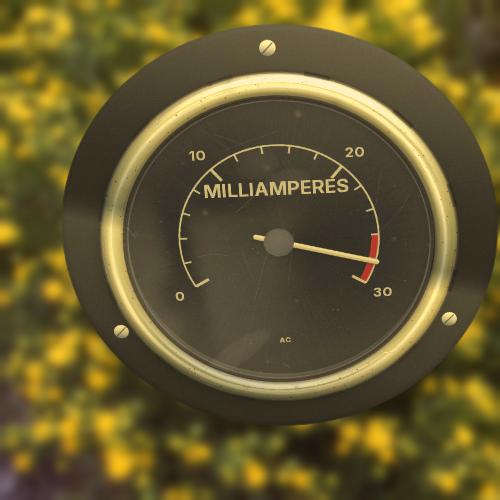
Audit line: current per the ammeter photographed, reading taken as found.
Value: 28 mA
